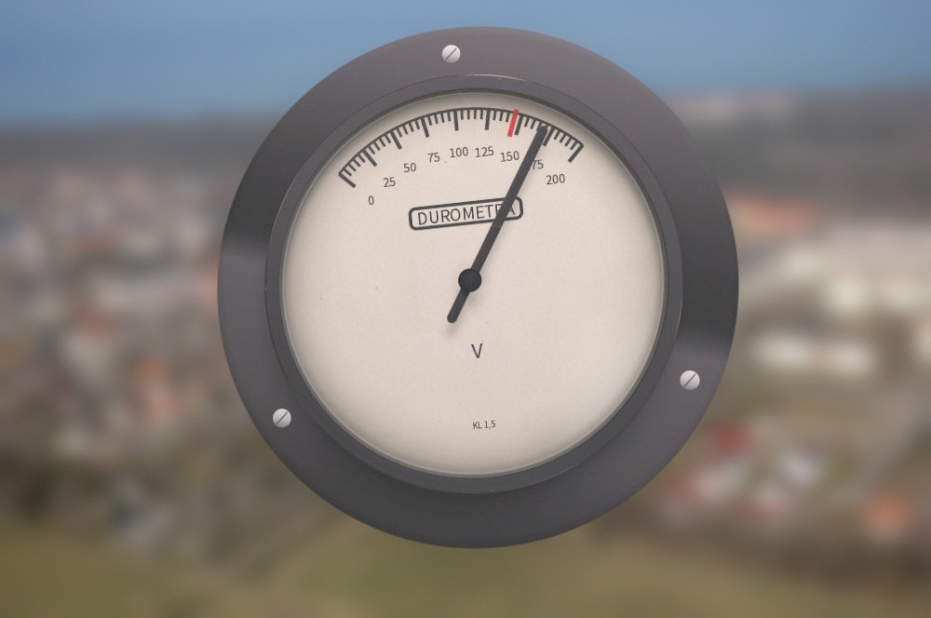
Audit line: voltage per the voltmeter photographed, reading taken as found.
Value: 170 V
